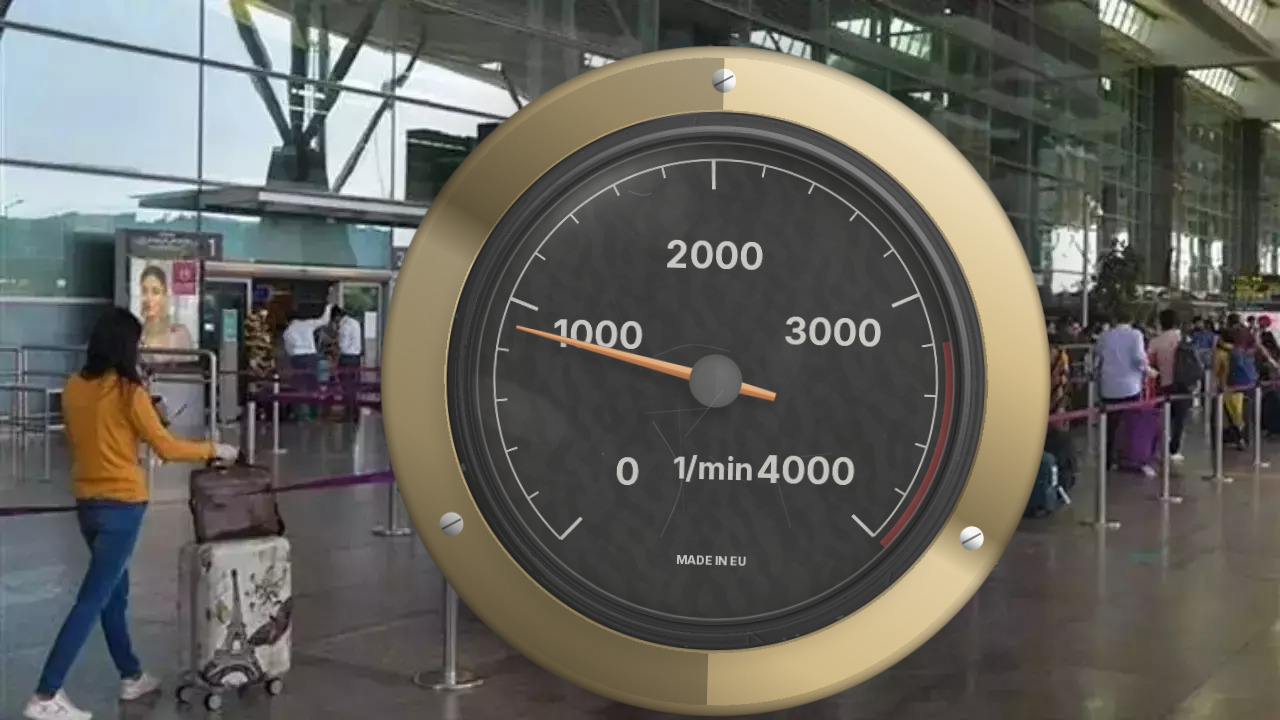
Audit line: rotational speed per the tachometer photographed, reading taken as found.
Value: 900 rpm
